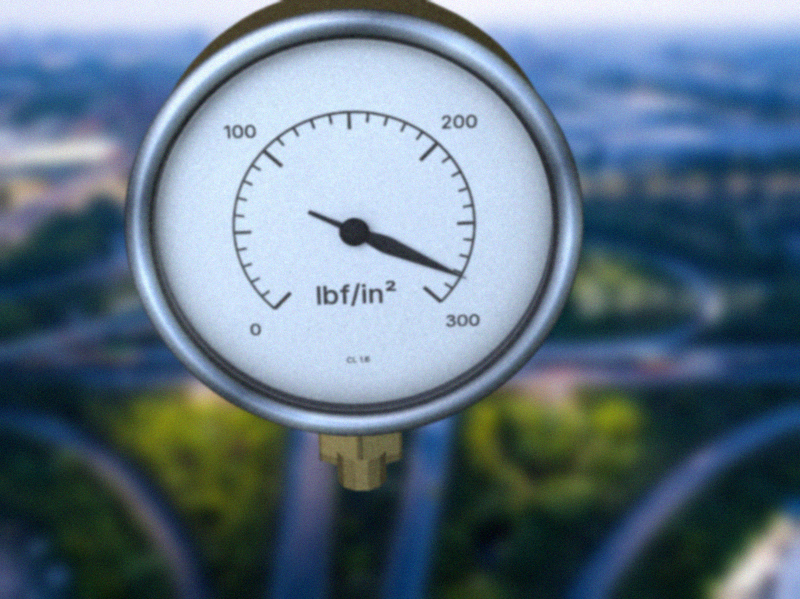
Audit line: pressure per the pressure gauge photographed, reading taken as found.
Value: 280 psi
